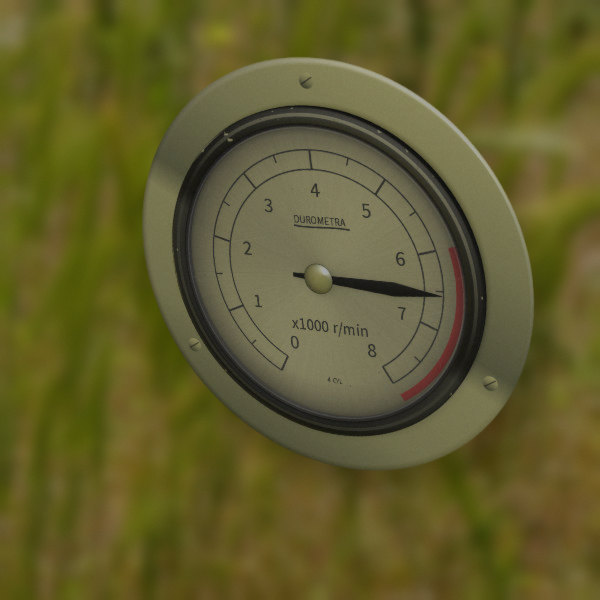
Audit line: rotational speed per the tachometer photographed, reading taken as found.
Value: 6500 rpm
